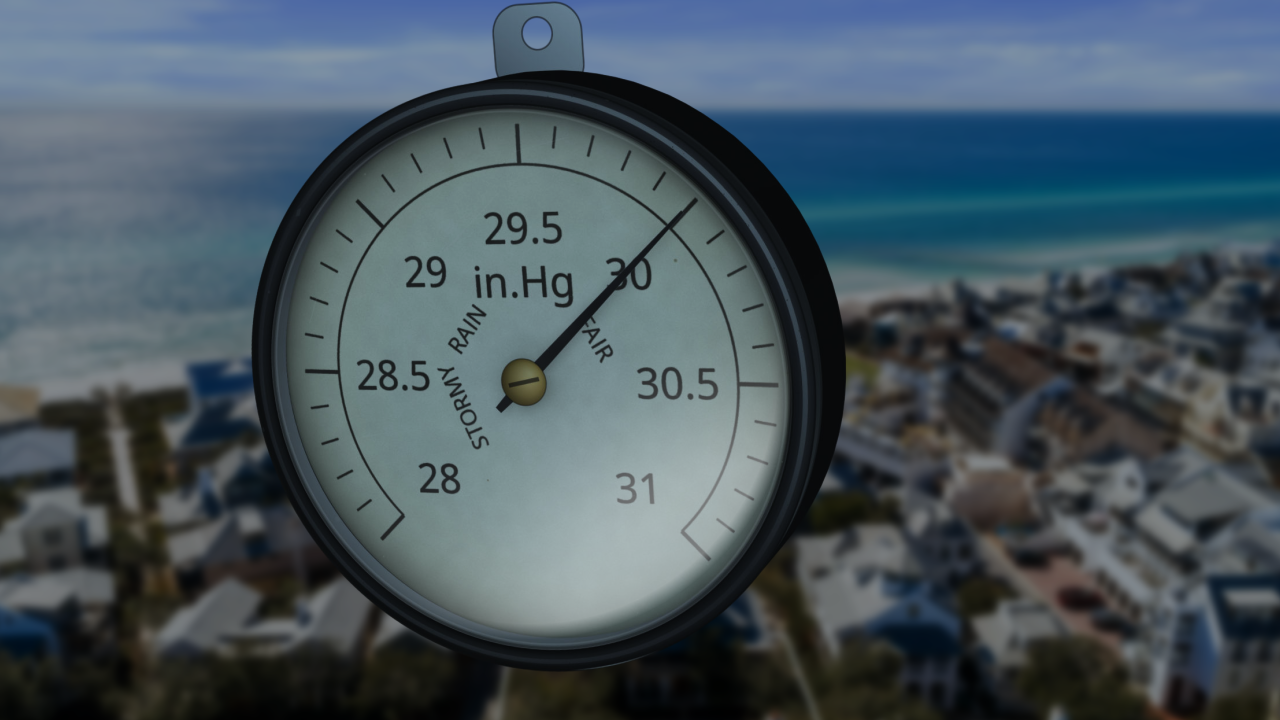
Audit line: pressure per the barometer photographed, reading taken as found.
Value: 30 inHg
